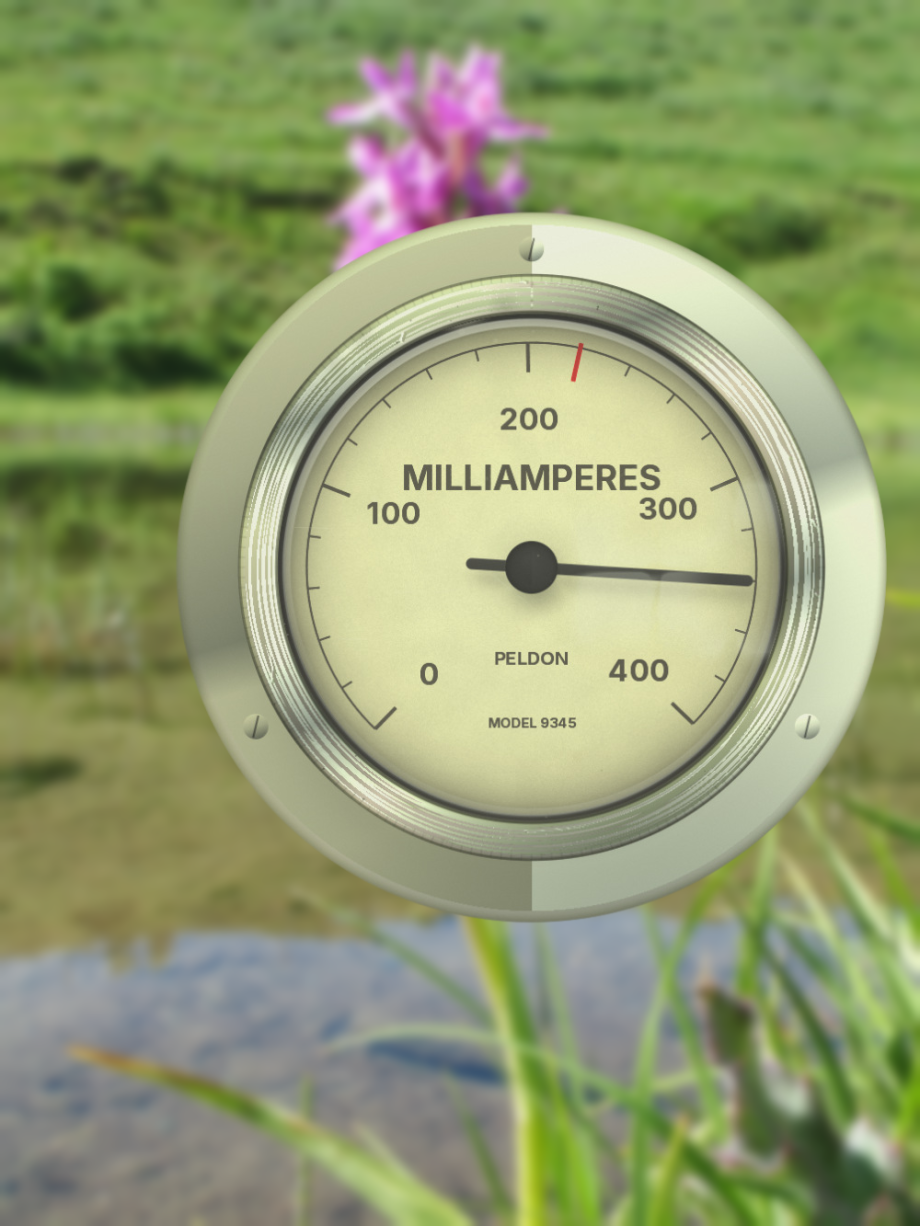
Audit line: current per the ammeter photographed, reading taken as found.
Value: 340 mA
